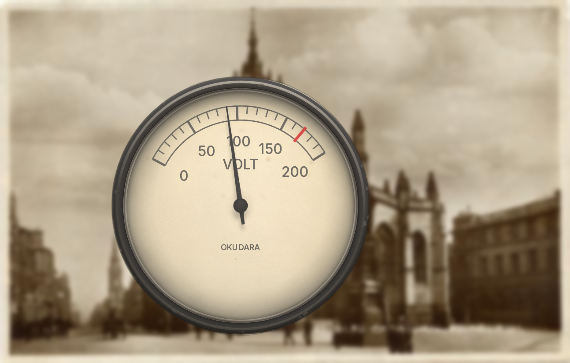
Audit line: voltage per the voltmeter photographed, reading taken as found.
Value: 90 V
